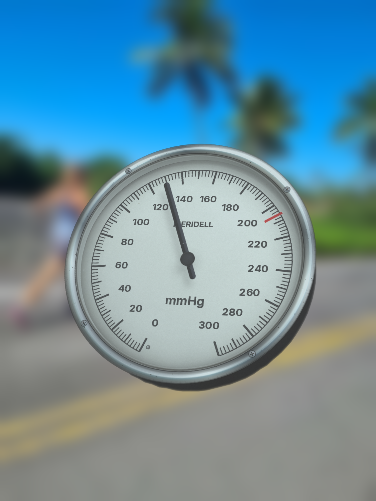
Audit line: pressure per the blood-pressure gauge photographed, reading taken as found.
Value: 130 mmHg
